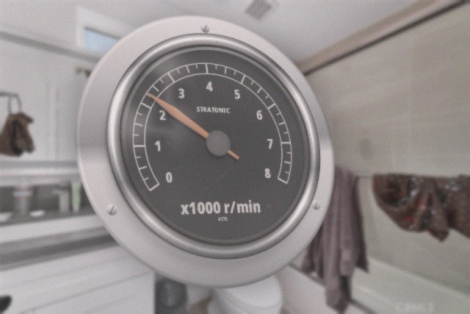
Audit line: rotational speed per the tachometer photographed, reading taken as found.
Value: 2250 rpm
